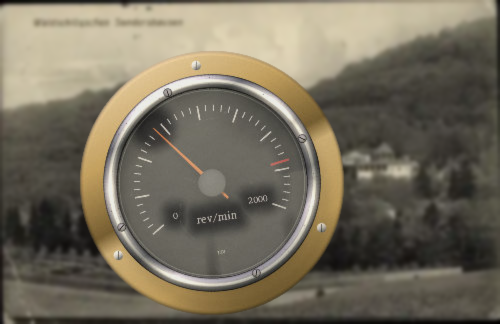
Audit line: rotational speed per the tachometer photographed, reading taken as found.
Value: 700 rpm
